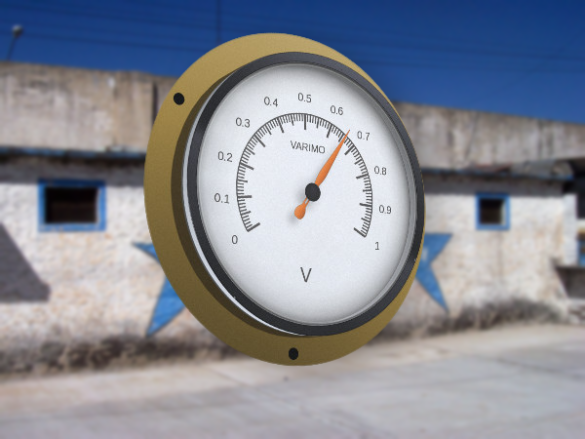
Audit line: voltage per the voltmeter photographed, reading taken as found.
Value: 0.65 V
